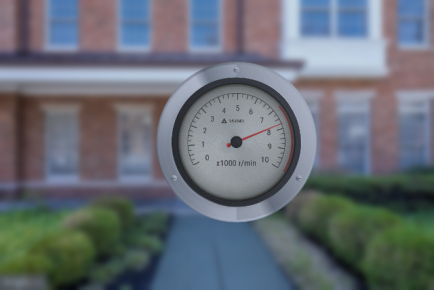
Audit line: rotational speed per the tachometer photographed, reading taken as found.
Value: 7750 rpm
